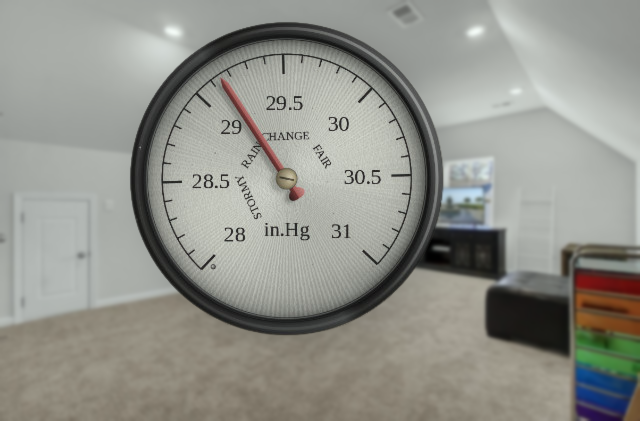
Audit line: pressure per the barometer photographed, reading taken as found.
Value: 29.15 inHg
